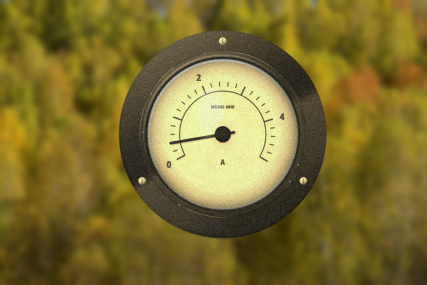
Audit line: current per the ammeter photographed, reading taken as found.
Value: 0.4 A
